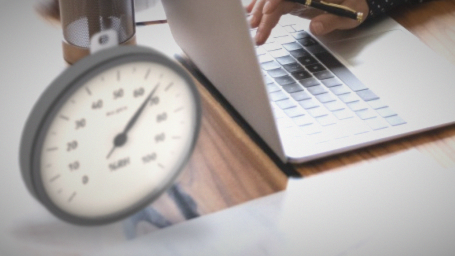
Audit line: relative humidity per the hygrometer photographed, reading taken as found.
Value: 65 %
